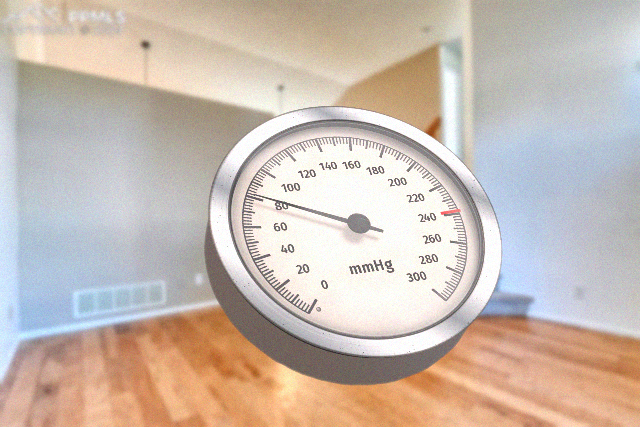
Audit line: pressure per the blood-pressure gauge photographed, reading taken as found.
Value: 80 mmHg
